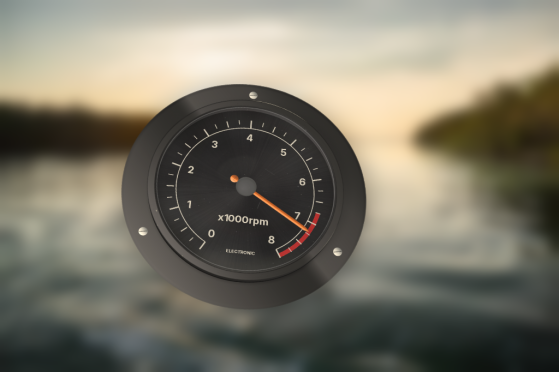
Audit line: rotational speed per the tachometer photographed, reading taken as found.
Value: 7250 rpm
